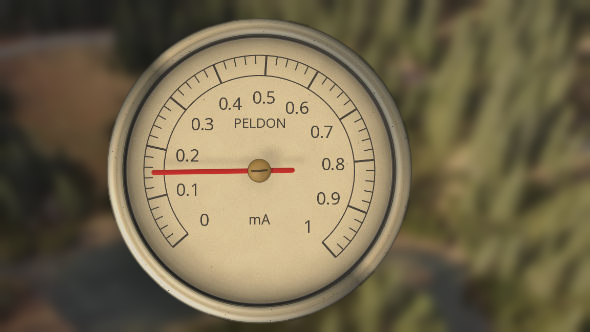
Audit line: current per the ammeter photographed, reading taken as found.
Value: 0.15 mA
